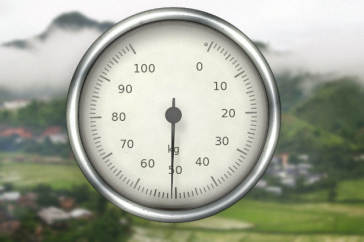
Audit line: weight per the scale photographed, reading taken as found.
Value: 51 kg
